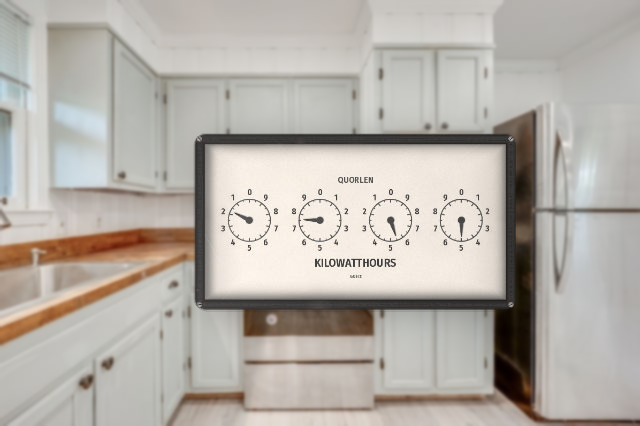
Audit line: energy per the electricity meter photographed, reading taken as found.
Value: 1755 kWh
